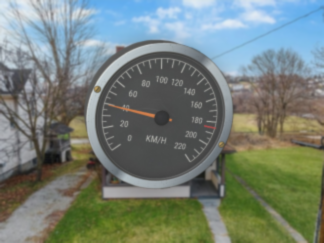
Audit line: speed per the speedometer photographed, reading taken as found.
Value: 40 km/h
